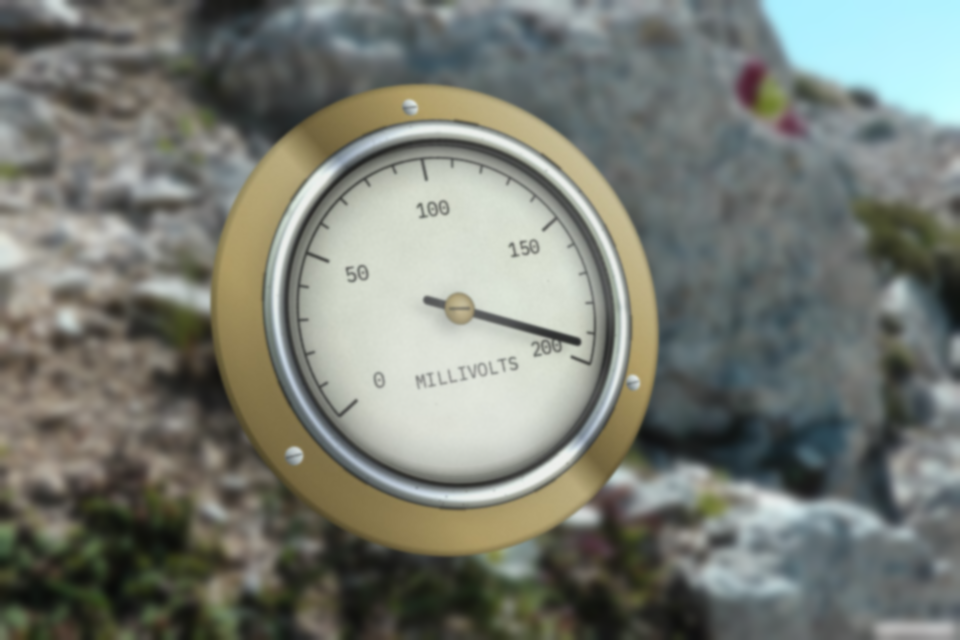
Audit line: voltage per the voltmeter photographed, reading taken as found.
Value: 195 mV
